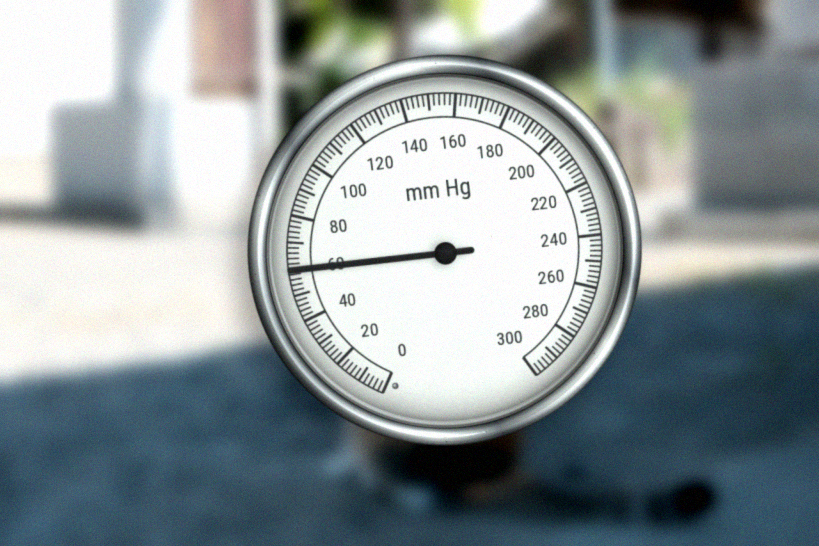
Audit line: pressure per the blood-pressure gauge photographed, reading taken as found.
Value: 60 mmHg
